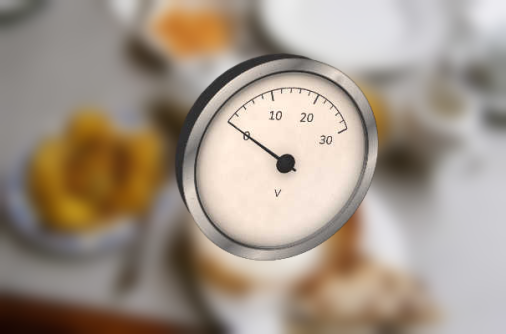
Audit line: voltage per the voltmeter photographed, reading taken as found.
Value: 0 V
